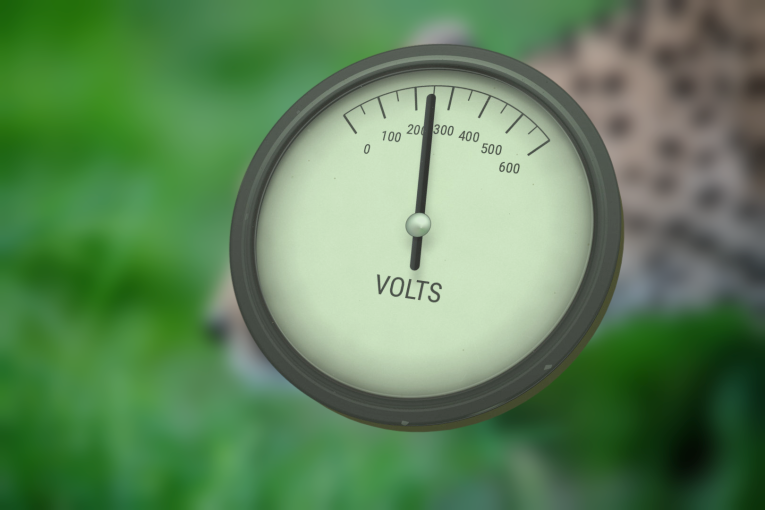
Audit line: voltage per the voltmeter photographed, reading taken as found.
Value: 250 V
